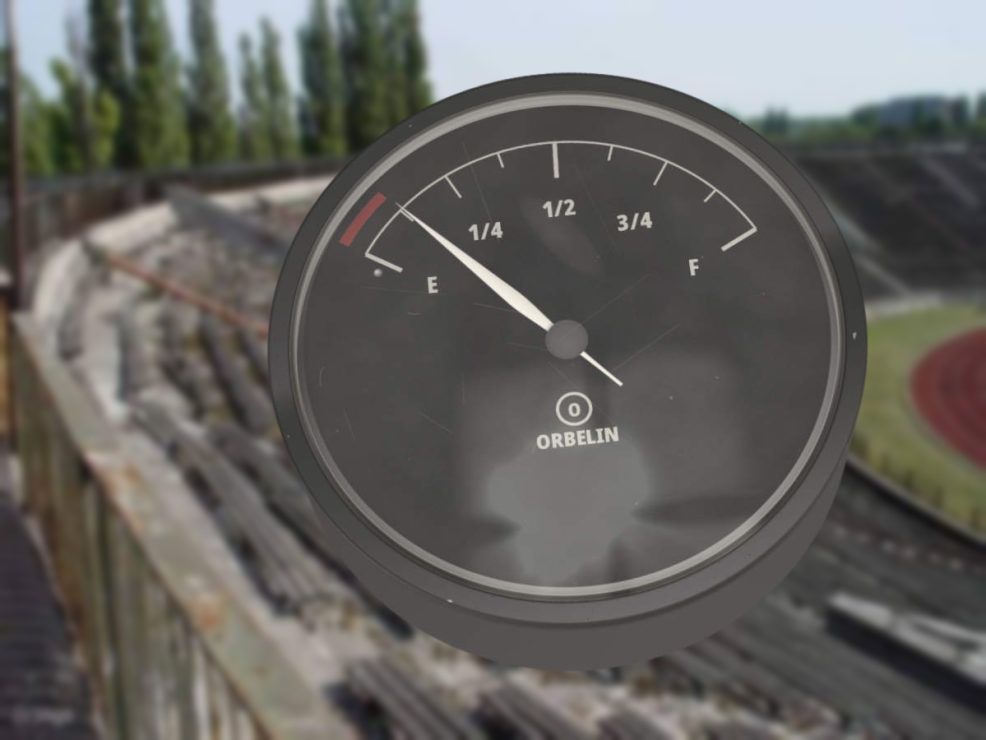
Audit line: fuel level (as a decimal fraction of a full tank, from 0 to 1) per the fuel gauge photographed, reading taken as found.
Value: 0.125
